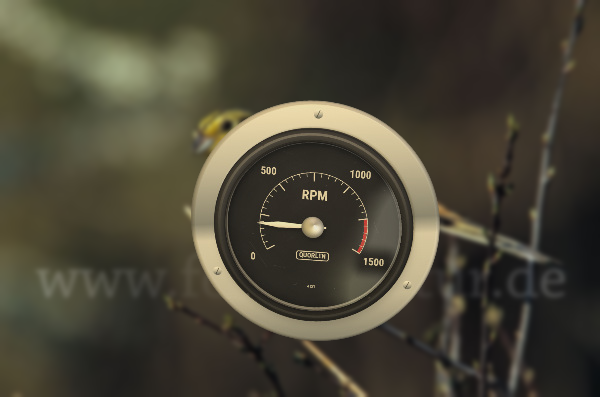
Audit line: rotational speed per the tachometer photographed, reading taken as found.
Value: 200 rpm
